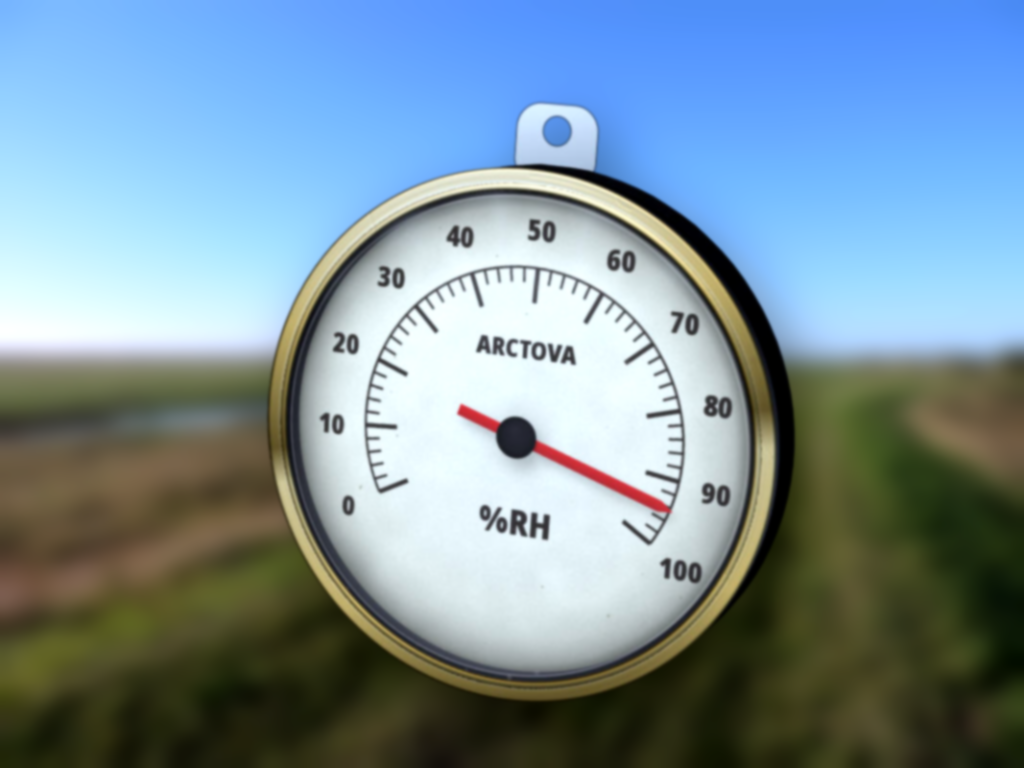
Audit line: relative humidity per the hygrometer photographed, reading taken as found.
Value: 94 %
